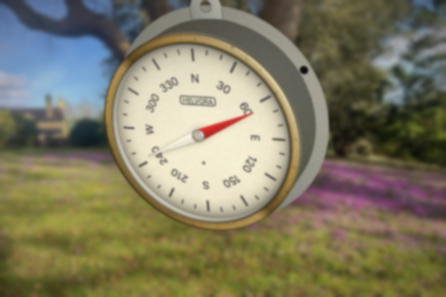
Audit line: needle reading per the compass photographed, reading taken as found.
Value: 65 °
